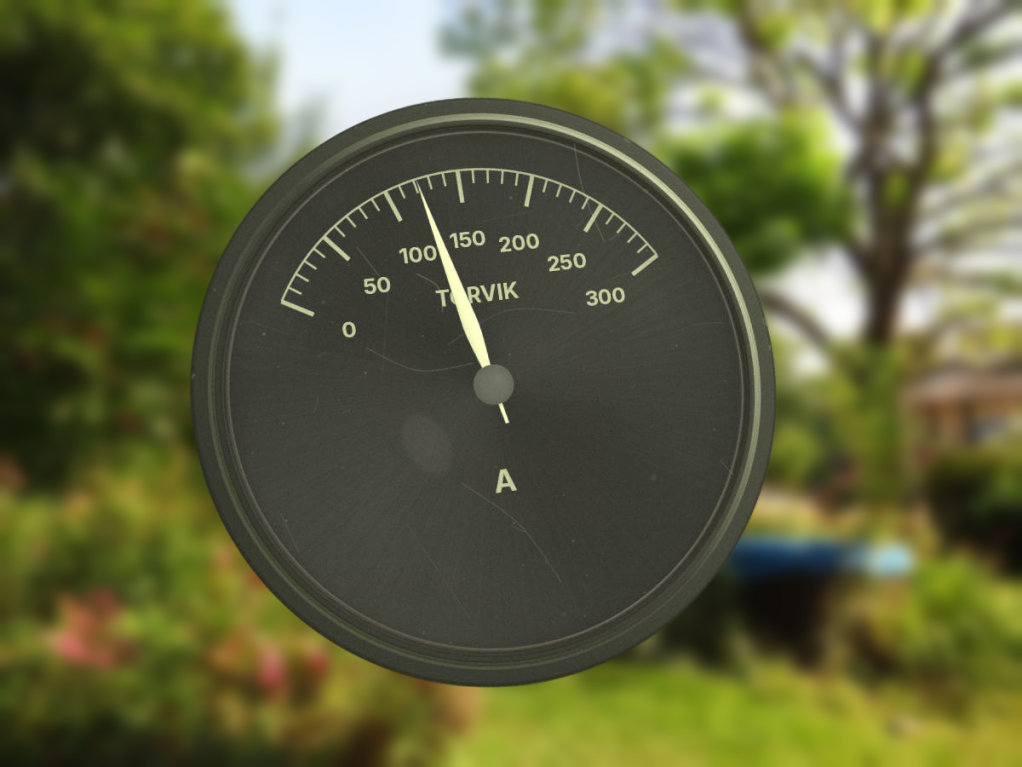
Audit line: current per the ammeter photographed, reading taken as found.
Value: 120 A
